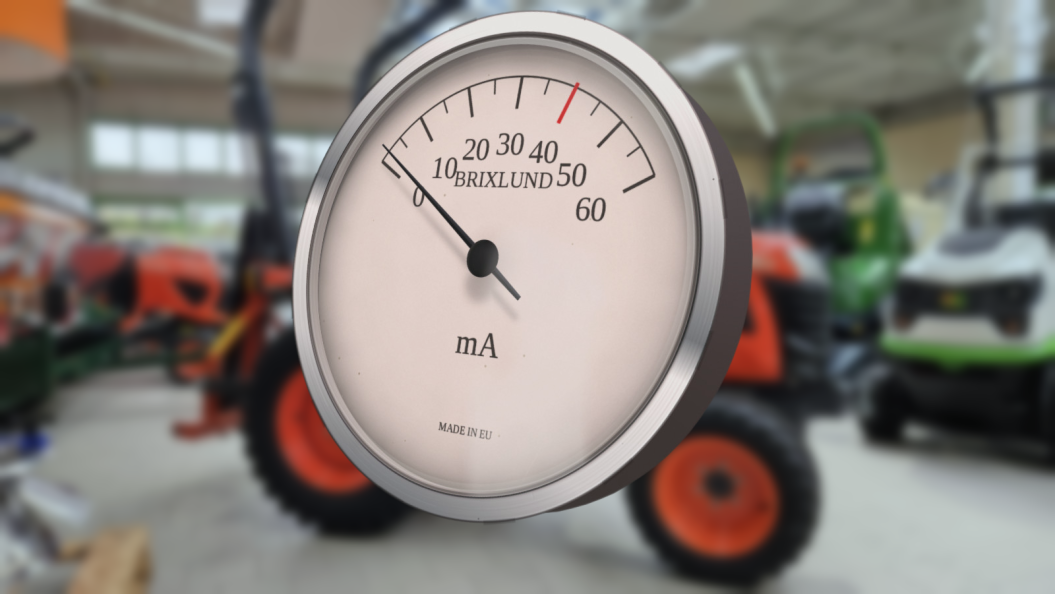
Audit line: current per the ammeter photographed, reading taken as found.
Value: 2.5 mA
